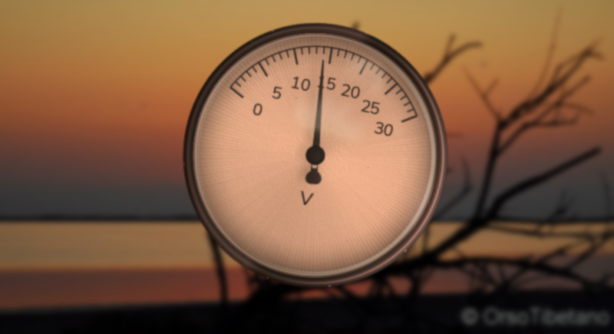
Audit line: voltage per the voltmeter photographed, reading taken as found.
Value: 14 V
